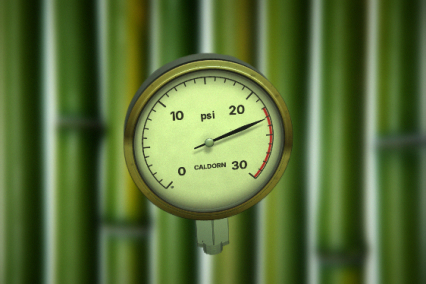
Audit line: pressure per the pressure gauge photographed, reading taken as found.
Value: 23 psi
